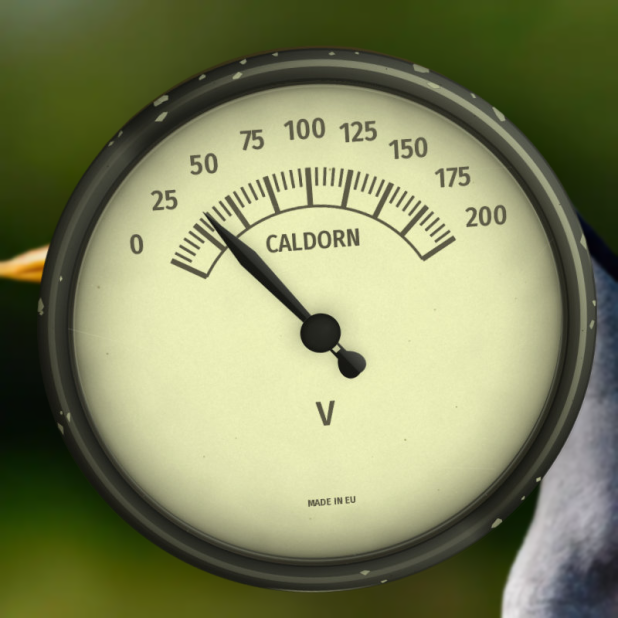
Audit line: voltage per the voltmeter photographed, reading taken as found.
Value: 35 V
